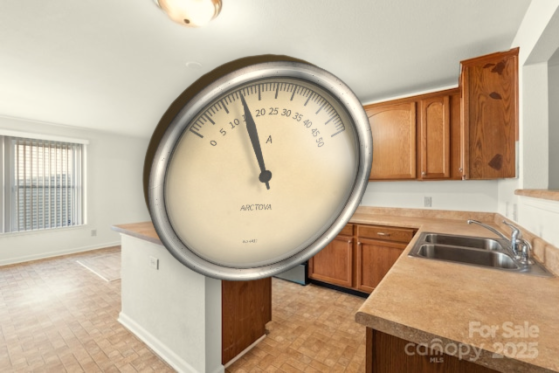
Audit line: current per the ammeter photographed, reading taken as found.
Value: 15 A
